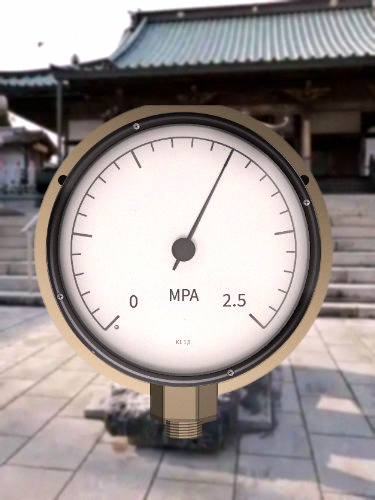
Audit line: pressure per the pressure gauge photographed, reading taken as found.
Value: 1.5 MPa
